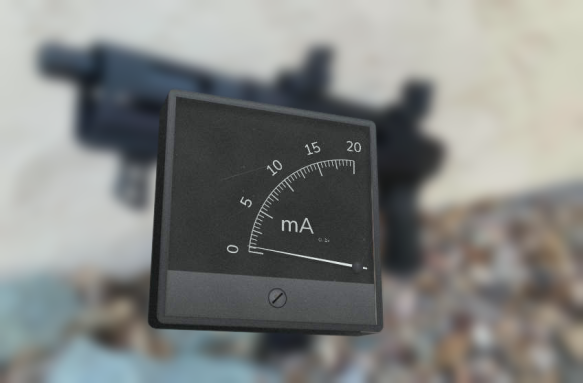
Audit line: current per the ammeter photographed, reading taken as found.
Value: 0.5 mA
